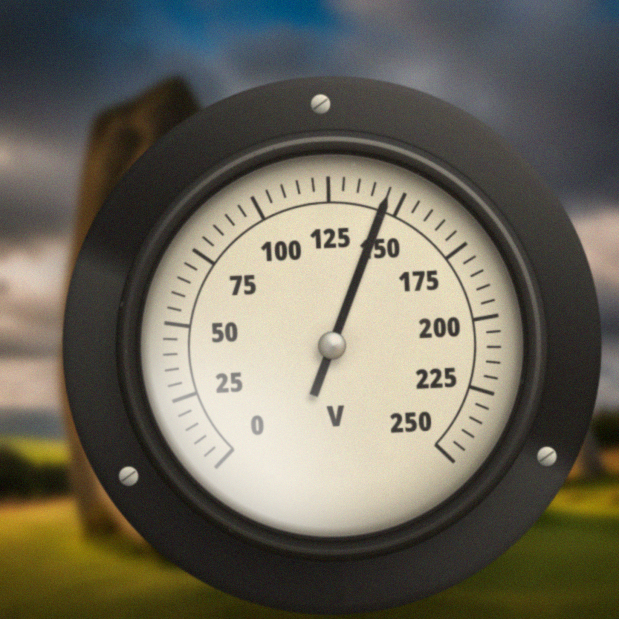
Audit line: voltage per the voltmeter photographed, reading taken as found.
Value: 145 V
